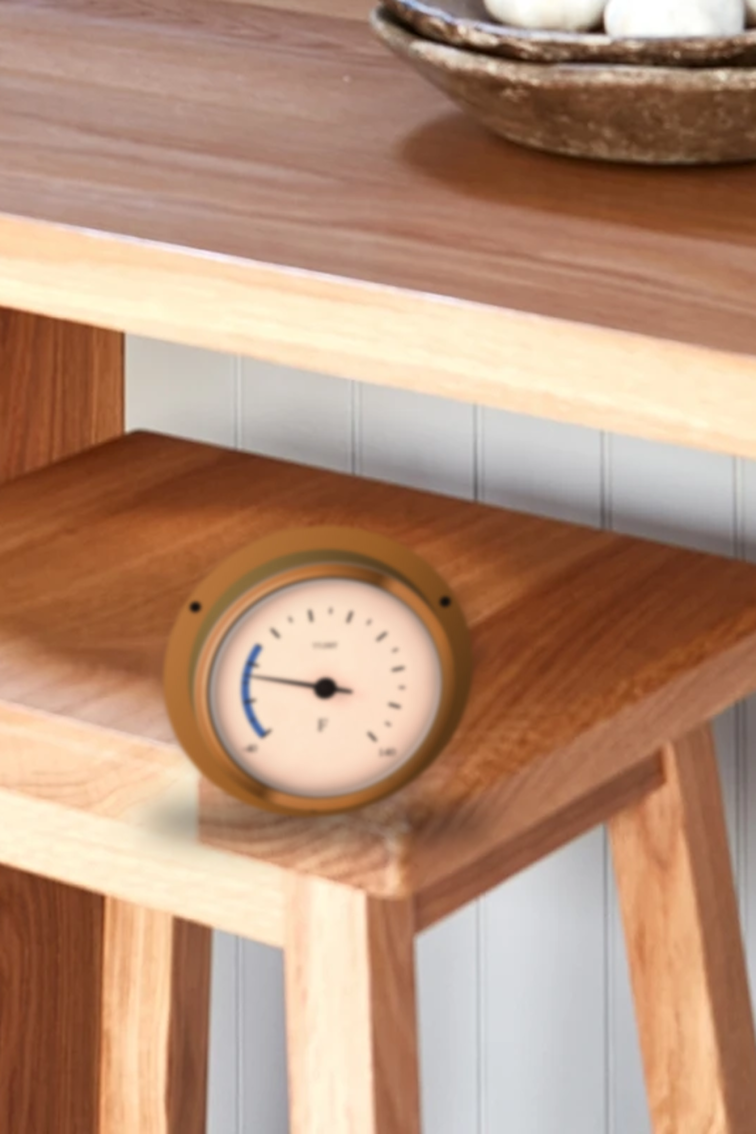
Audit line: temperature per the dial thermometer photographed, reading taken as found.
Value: -5 °F
